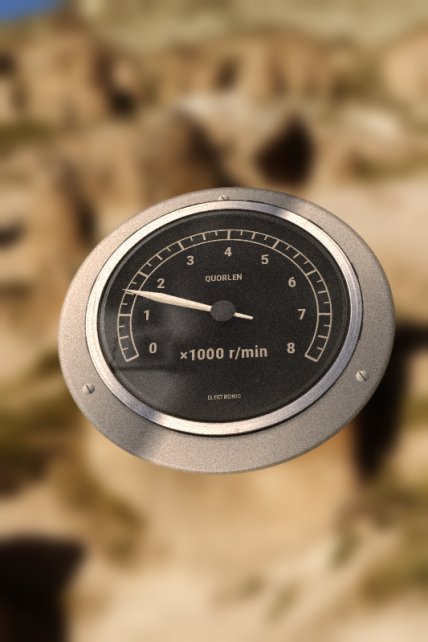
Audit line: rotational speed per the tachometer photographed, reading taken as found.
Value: 1500 rpm
